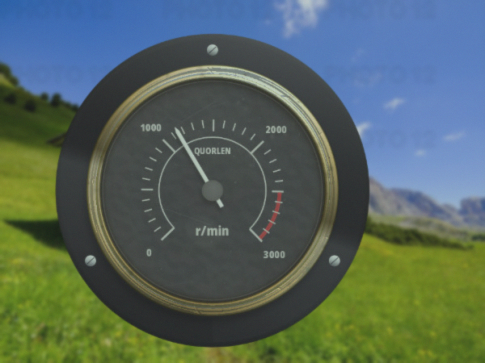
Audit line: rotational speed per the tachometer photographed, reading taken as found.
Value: 1150 rpm
